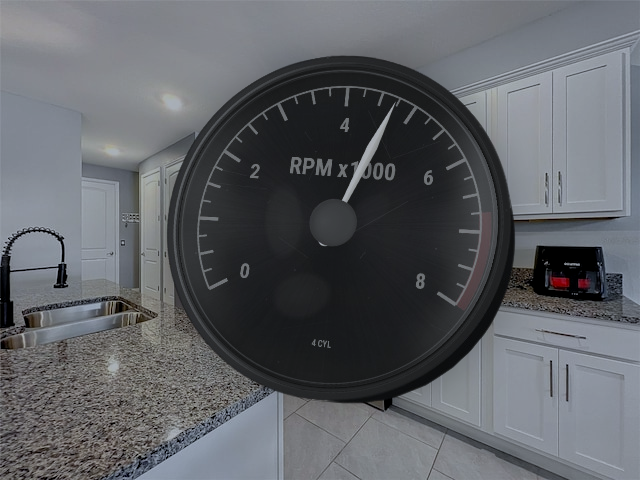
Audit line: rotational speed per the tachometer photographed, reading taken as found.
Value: 4750 rpm
